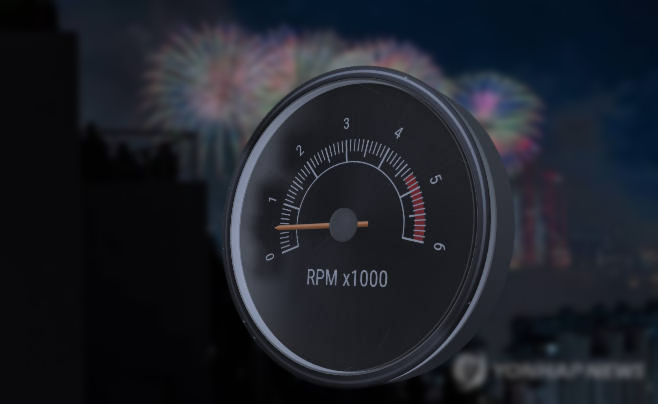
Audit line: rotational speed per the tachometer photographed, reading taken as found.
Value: 500 rpm
